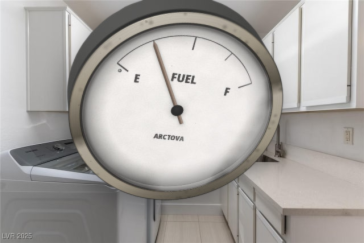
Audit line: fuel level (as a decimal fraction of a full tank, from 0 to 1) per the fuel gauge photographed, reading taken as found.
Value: 0.25
